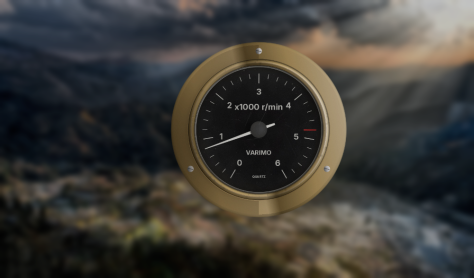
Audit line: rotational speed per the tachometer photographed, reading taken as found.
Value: 800 rpm
